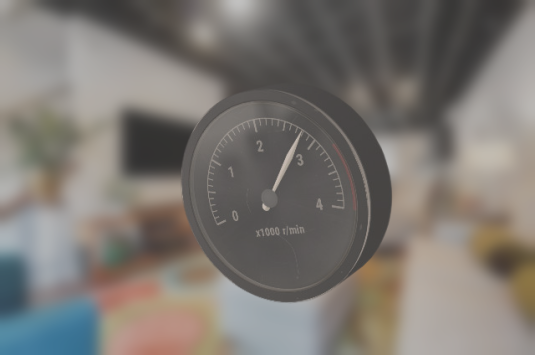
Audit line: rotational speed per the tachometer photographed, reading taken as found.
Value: 2800 rpm
